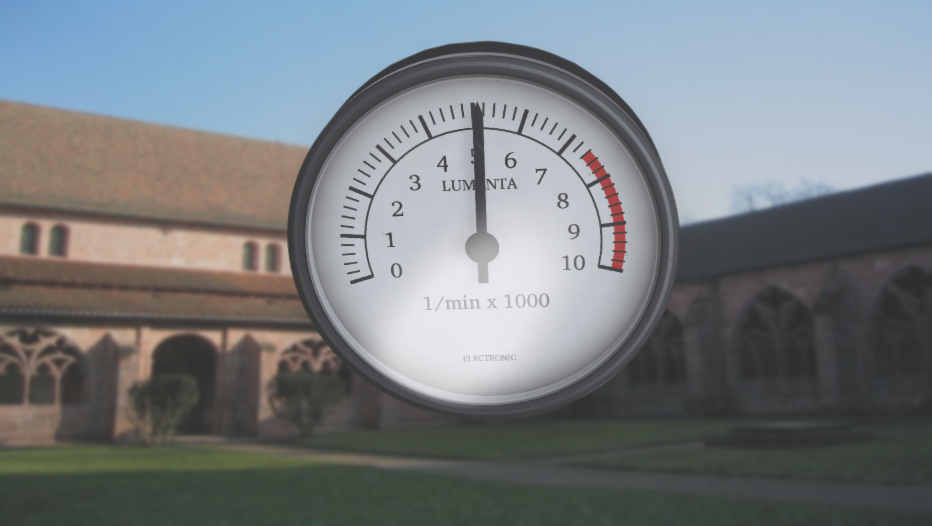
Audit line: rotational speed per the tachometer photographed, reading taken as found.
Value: 5100 rpm
